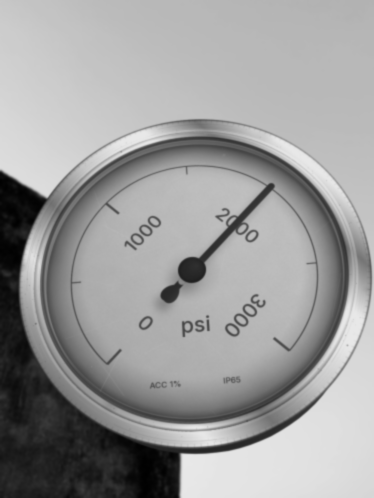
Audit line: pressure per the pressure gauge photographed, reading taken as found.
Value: 2000 psi
